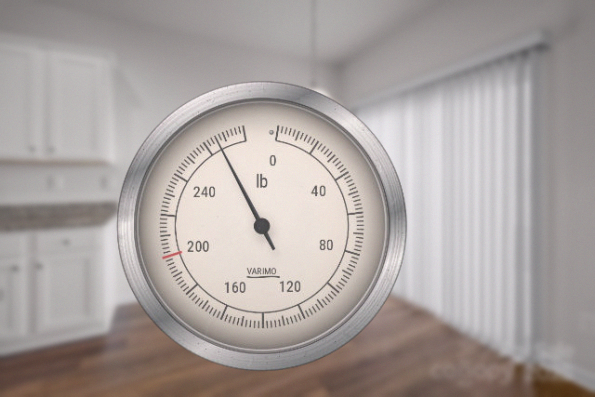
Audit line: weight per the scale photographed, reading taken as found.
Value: 266 lb
